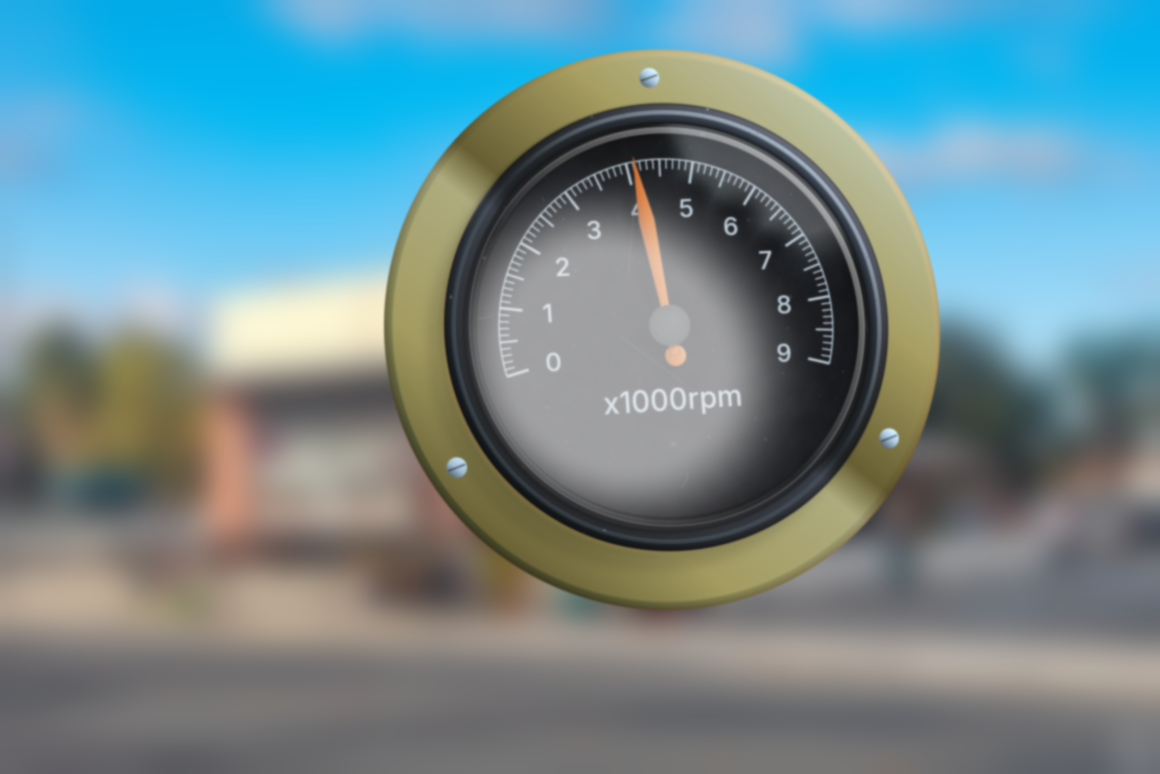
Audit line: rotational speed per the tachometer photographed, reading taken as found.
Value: 4100 rpm
